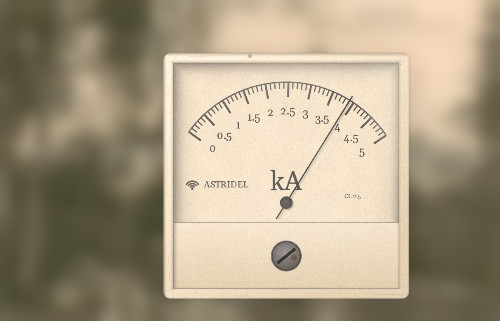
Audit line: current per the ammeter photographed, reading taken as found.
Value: 3.9 kA
